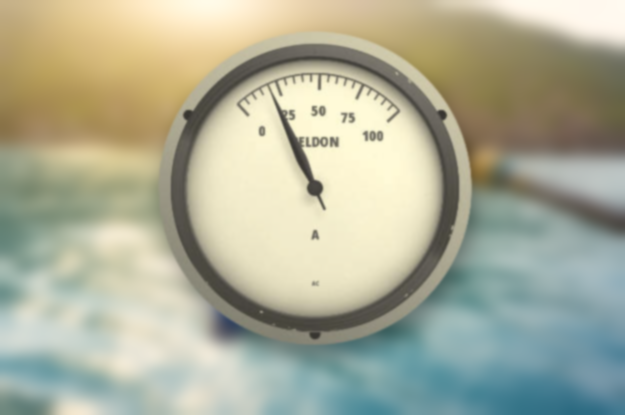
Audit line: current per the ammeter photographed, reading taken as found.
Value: 20 A
